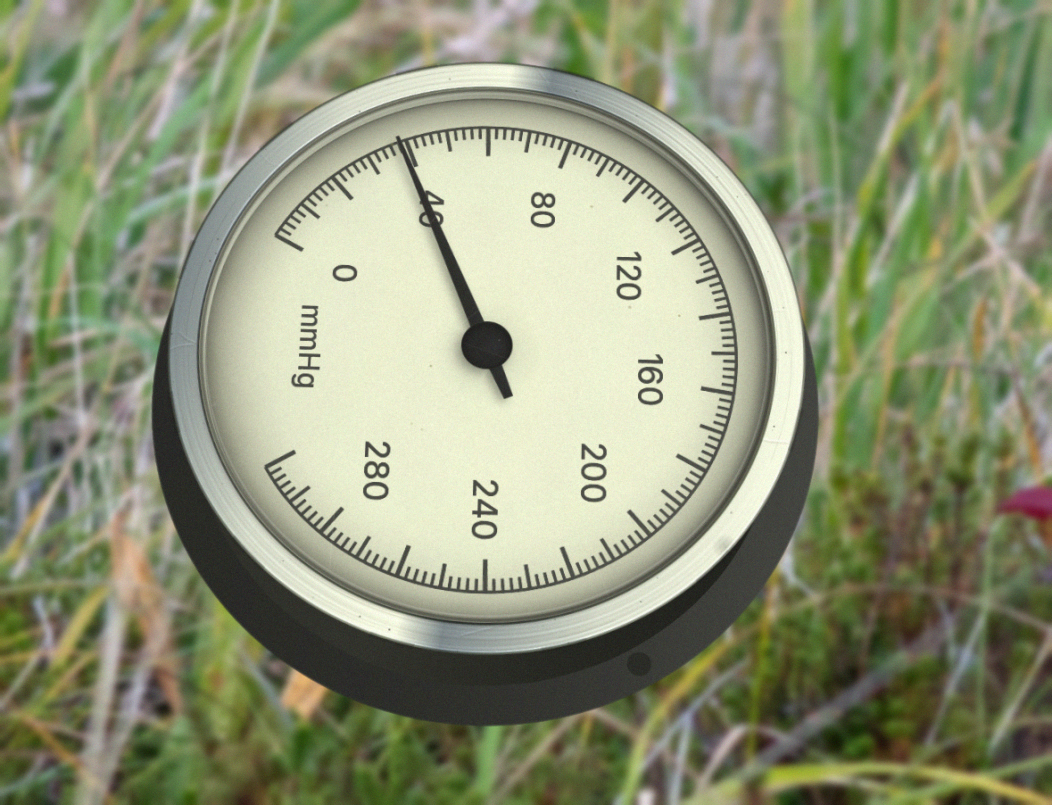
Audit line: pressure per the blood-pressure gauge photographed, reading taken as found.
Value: 38 mmHg
